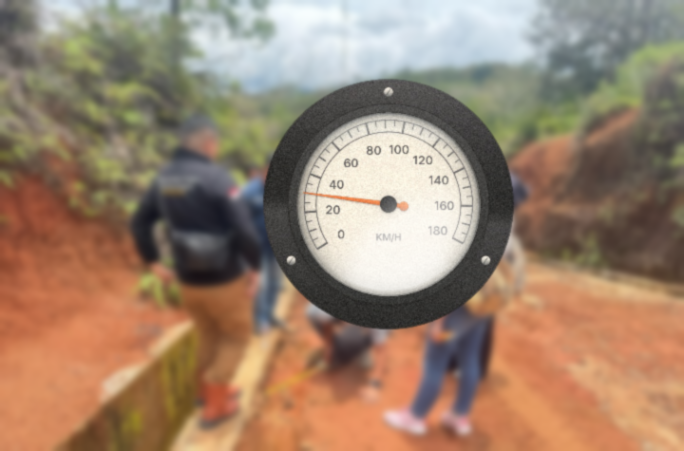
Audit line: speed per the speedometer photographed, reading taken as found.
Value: 30 km/h
